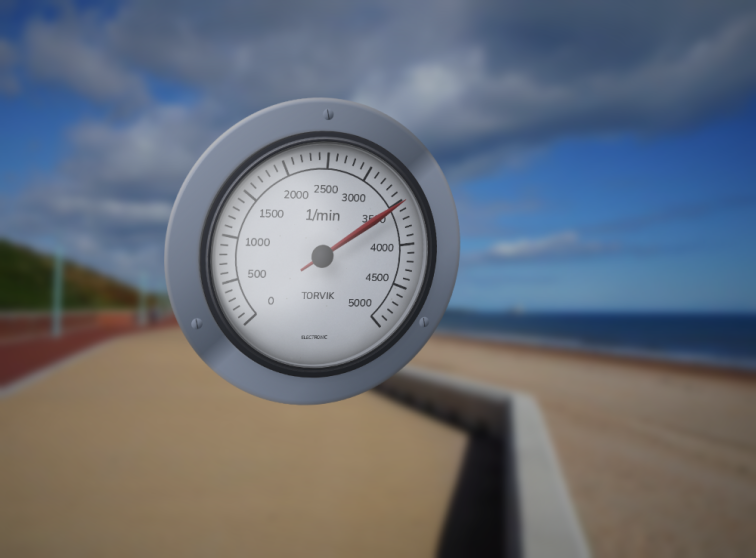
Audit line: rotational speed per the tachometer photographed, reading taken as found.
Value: 3500 rpm
